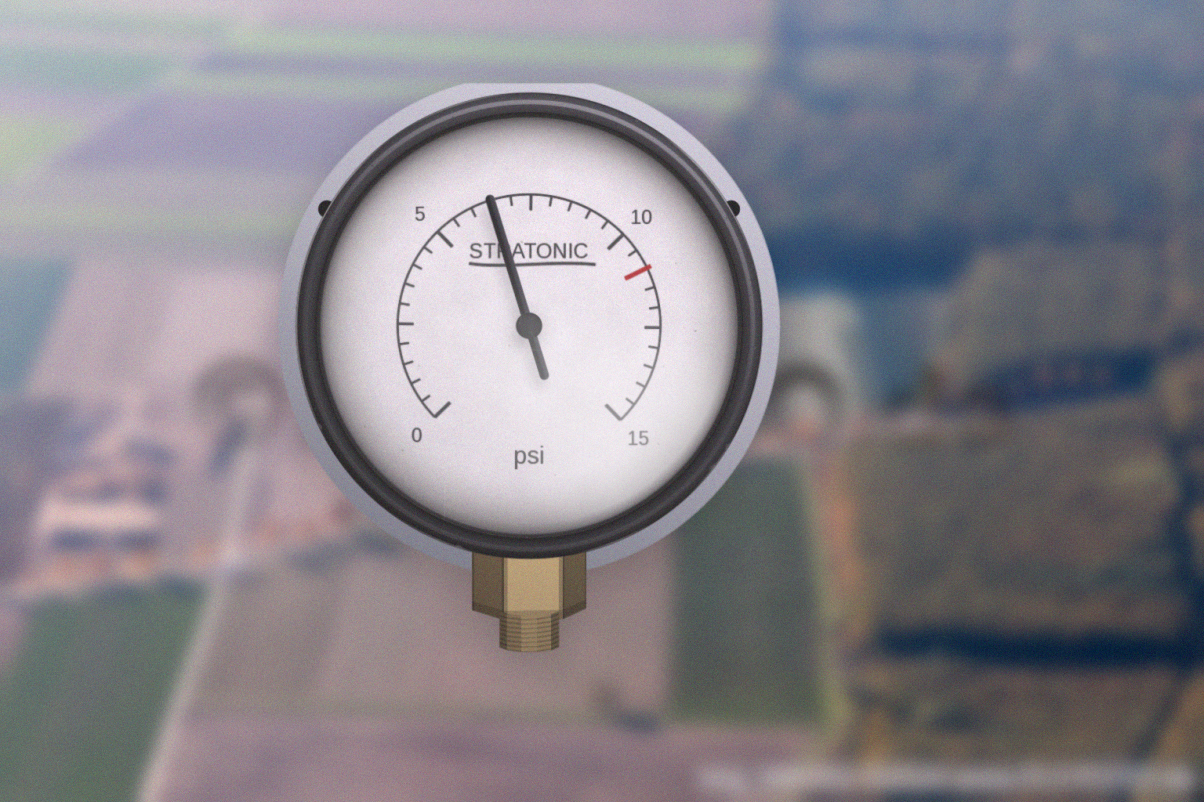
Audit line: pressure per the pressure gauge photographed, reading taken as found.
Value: 6.5 psi
